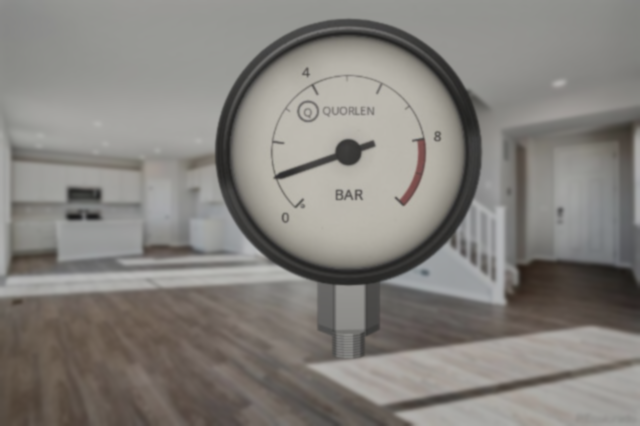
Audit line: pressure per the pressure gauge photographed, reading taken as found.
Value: 1 bar
